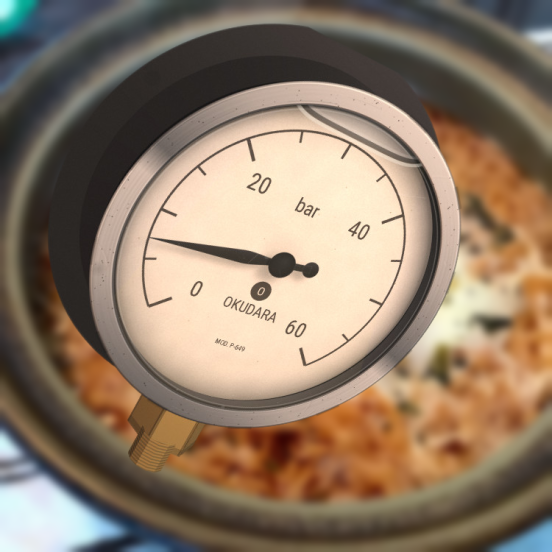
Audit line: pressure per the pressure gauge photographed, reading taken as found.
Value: 7.5 bar
